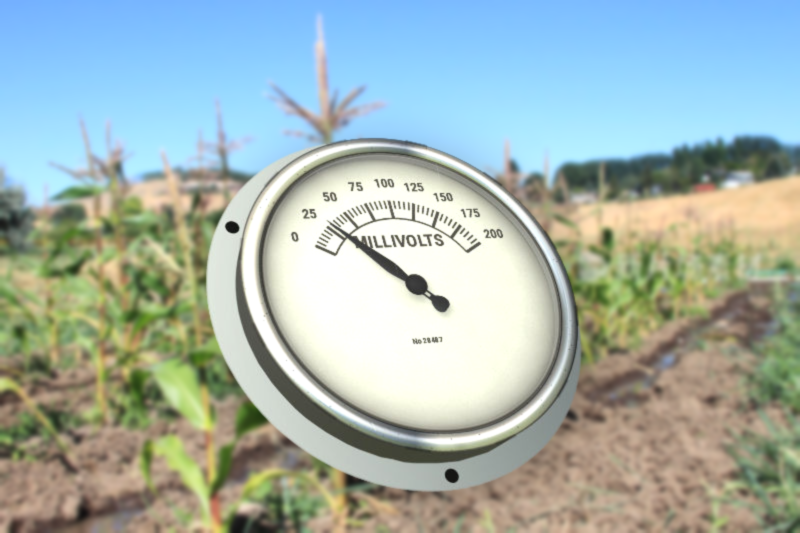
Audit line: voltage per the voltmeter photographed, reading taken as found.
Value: 25 mV
